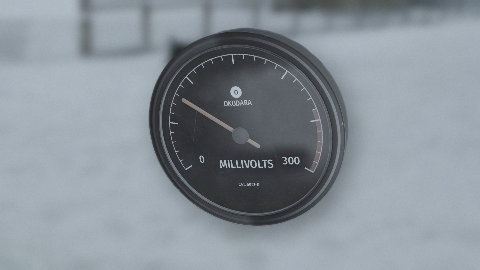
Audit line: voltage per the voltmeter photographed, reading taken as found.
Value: 80 mV
